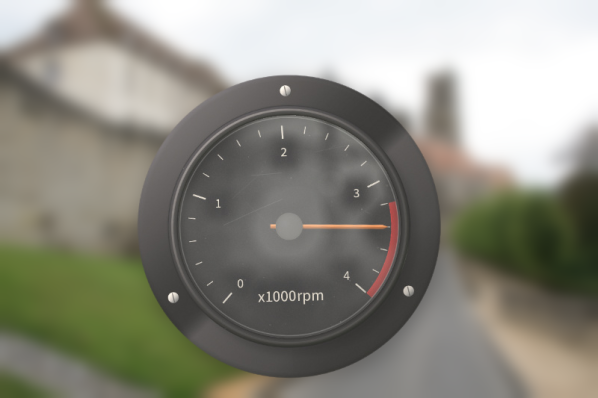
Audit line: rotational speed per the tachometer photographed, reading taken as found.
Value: 3400 rpm
